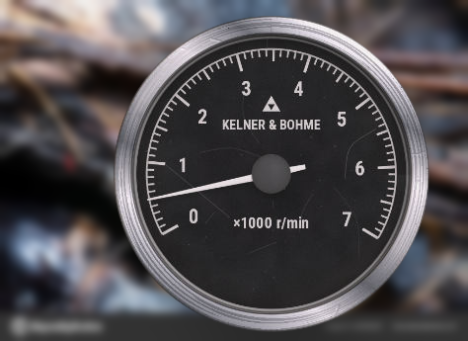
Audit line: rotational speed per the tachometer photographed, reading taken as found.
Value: 500 rpm
